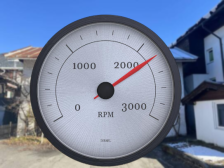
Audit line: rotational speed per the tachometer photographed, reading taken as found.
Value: 2200 rpm
